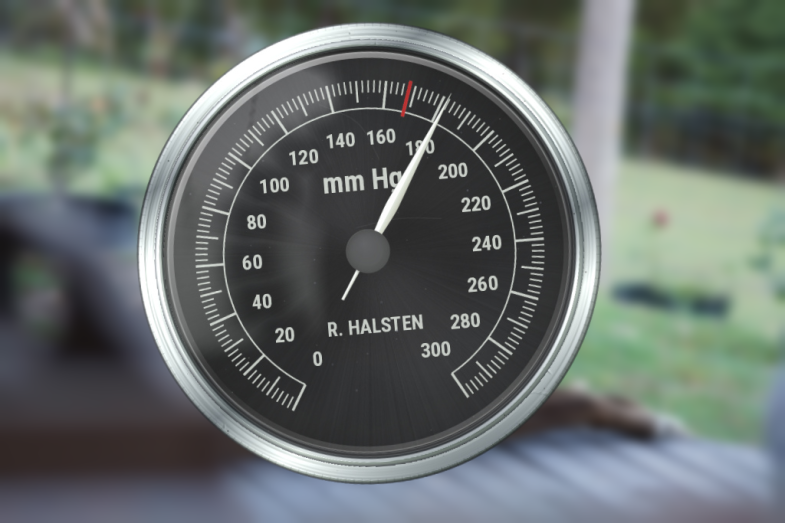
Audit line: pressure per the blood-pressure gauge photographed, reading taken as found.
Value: 182 mmHg
